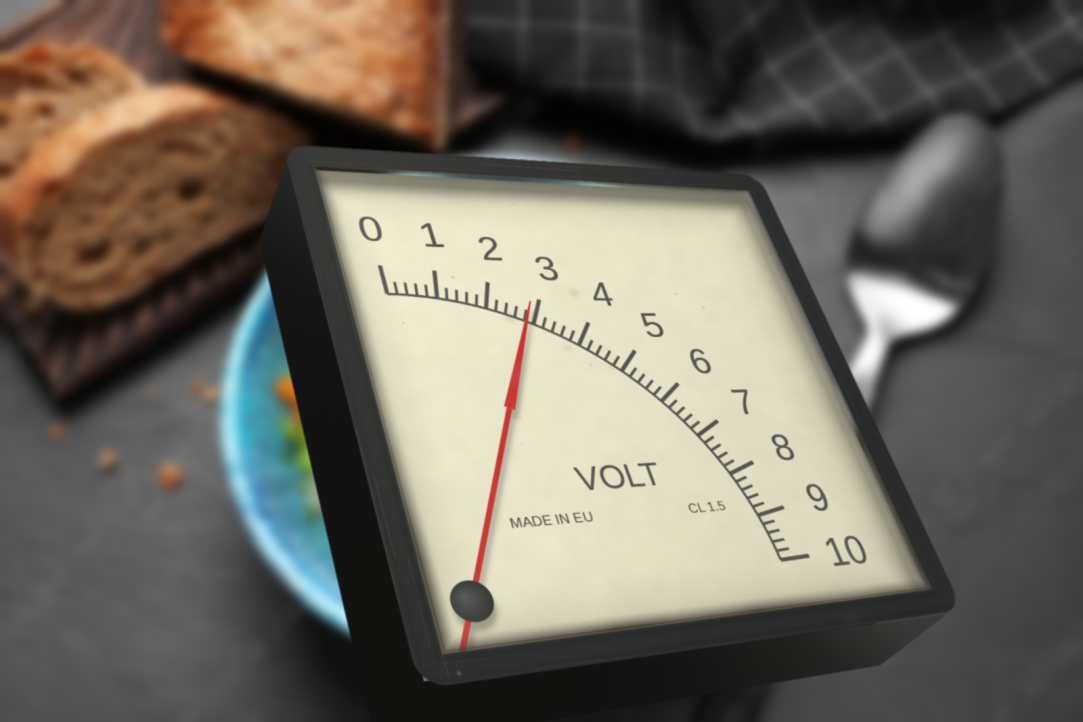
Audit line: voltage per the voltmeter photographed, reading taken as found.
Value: 2.8 V
